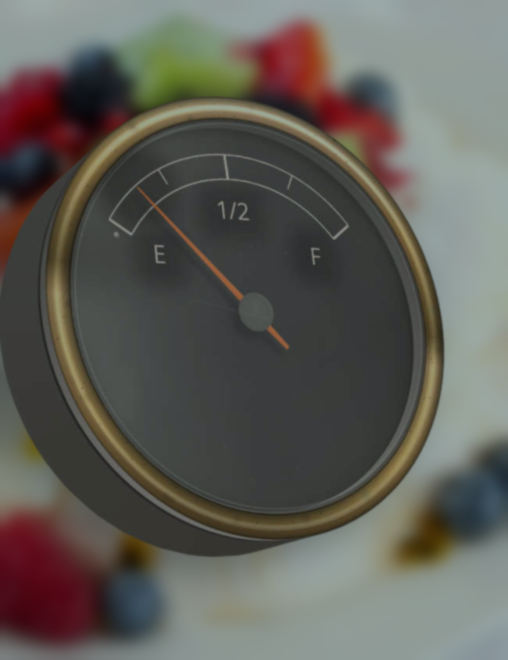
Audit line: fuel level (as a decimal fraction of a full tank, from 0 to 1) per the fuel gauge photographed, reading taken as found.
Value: 0.125
